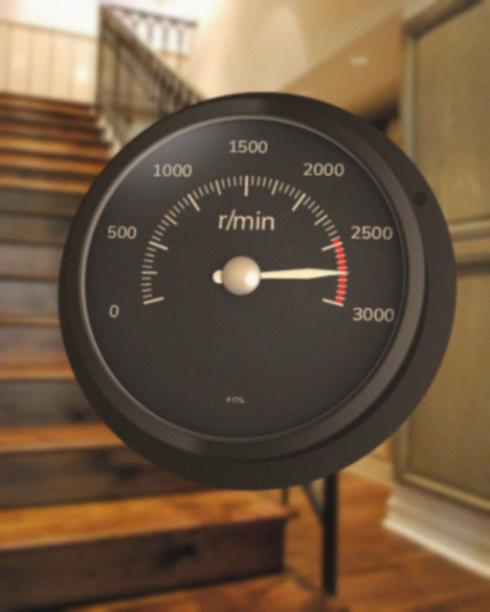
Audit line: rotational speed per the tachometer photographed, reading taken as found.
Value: 2750 rpm
